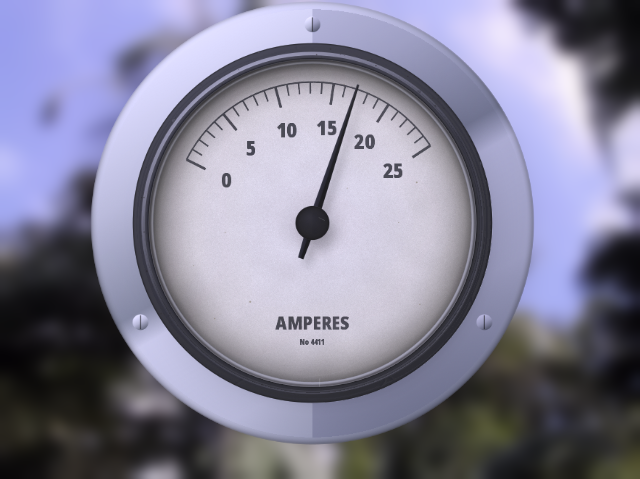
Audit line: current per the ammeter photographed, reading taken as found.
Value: 17 A
